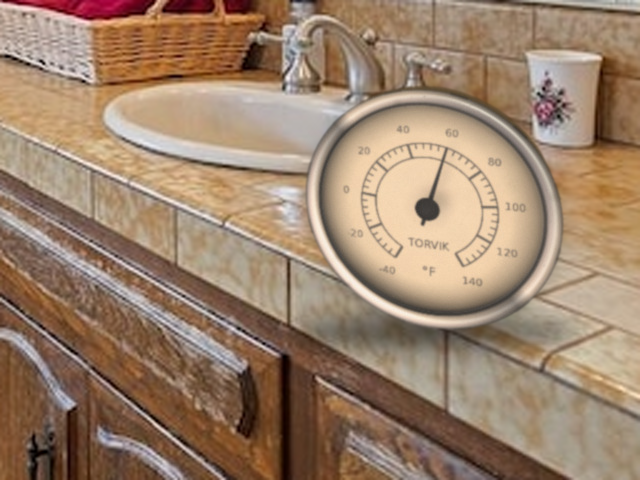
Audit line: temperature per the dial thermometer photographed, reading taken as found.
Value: 60 °F
